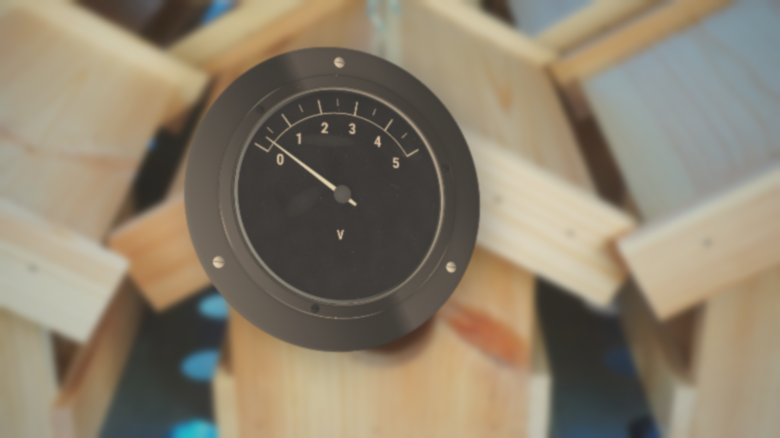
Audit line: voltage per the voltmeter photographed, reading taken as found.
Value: 0.25 V
